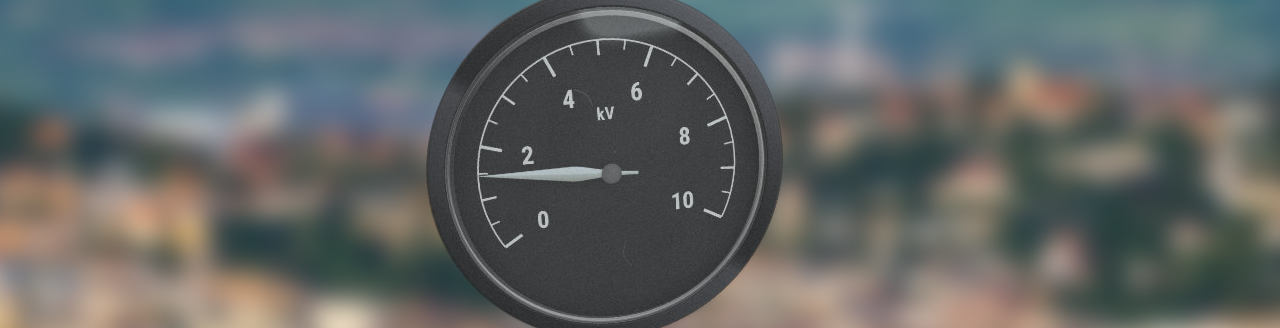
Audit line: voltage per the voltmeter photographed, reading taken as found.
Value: 1.5 kV
